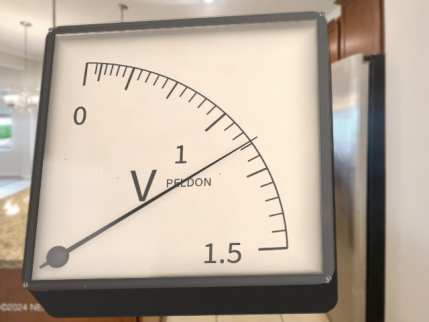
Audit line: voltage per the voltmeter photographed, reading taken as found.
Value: 1.15 V
